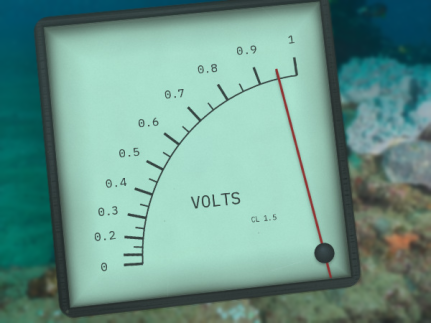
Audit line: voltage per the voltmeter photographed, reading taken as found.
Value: 0.95 V
